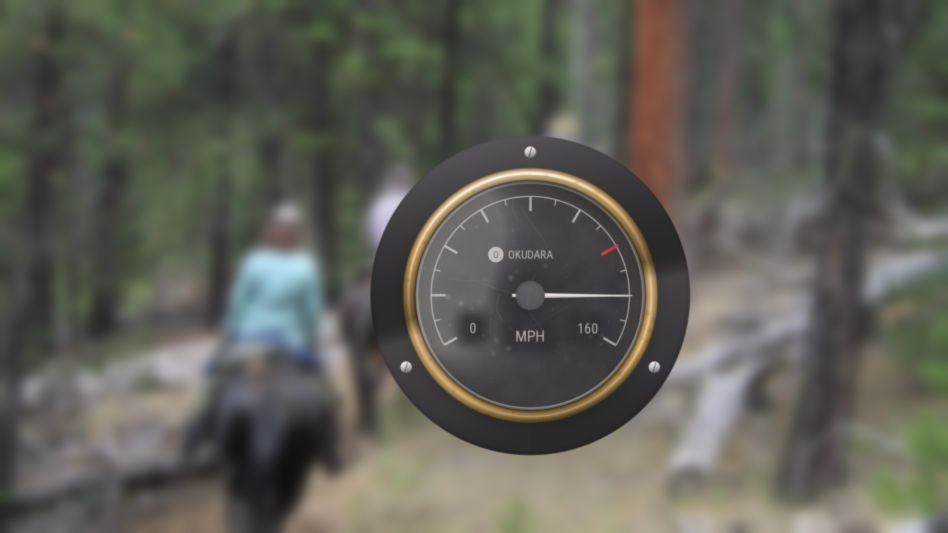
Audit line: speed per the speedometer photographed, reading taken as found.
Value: 140 mph
